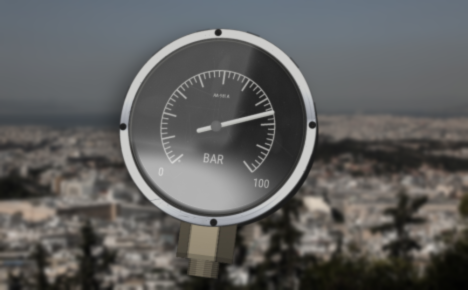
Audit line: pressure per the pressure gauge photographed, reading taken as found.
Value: 76 bar
